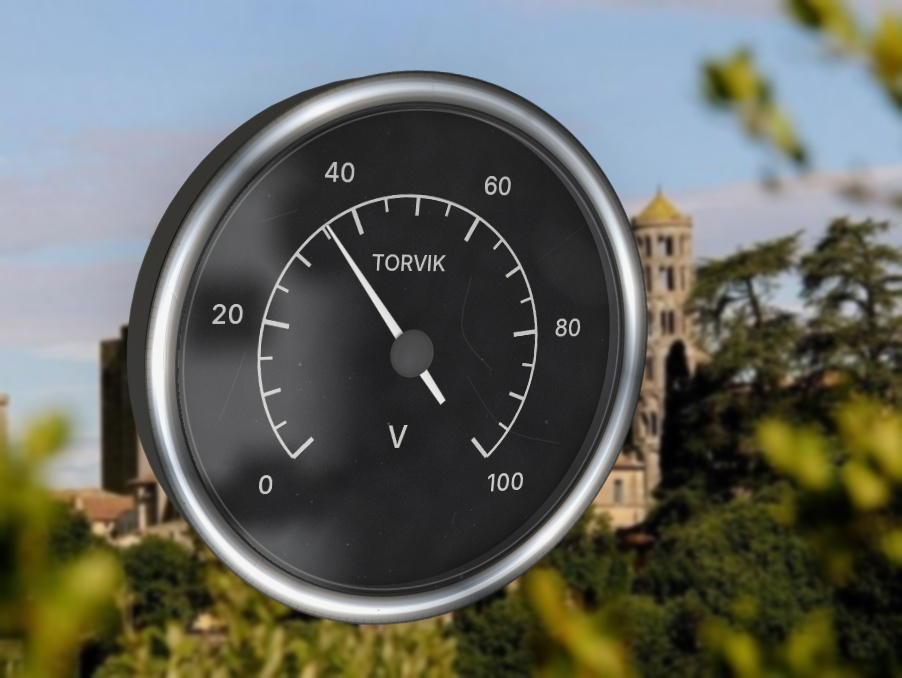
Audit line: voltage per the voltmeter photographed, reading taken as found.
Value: 35 V
